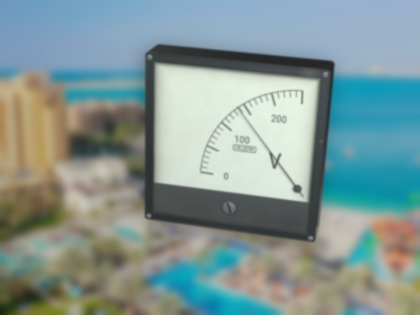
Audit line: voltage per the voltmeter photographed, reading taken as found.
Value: 140 V
